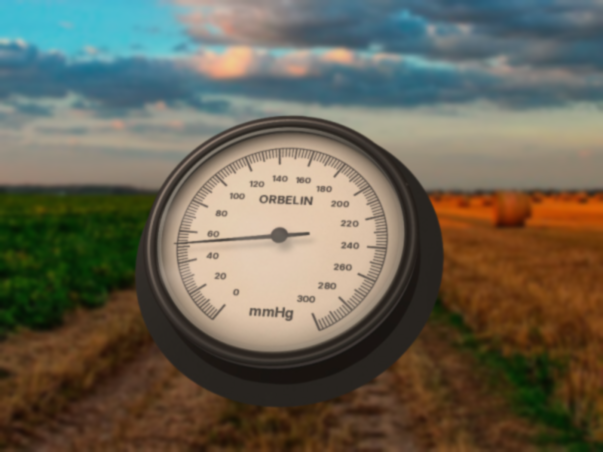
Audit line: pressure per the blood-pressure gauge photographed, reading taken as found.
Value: 50 mmHg
